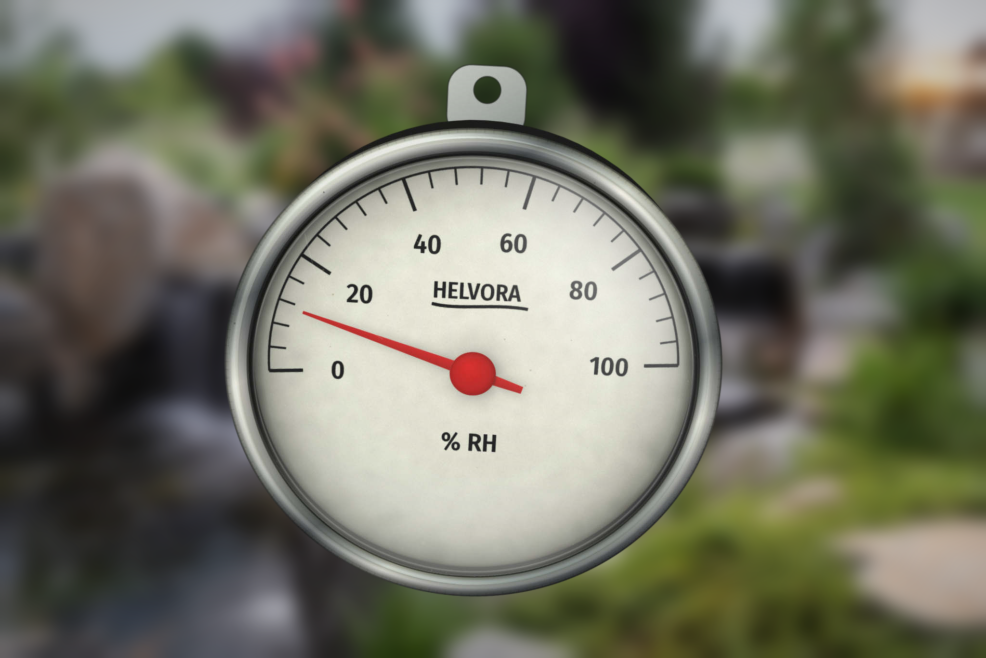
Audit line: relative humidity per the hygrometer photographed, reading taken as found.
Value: 12 %
